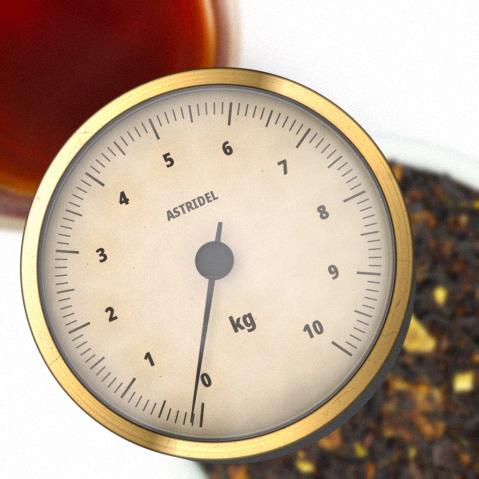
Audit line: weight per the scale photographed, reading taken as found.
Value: 0.1 kg
